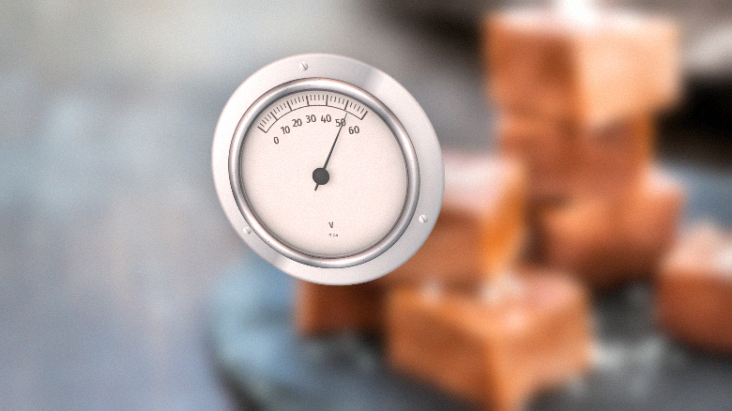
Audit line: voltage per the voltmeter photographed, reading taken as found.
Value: 52 V
